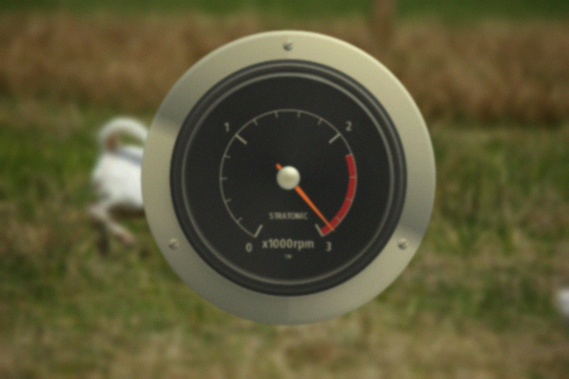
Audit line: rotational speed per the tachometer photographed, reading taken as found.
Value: 2900 rpm
